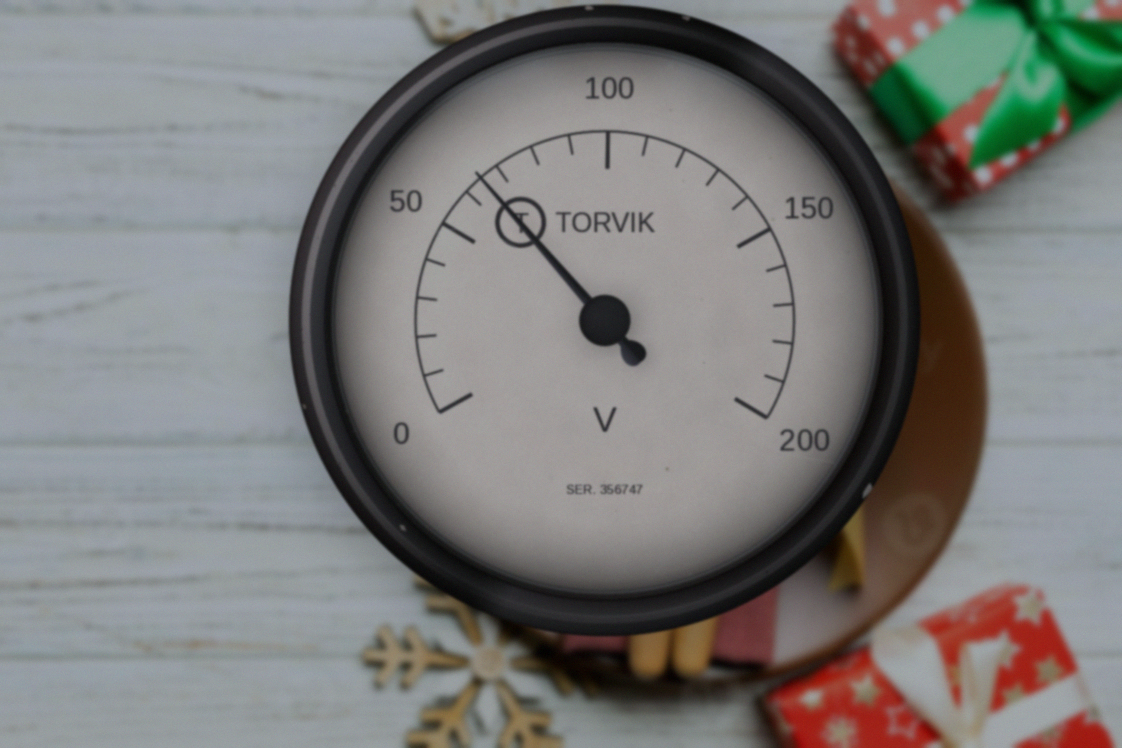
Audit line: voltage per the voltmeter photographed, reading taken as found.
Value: 65 V
